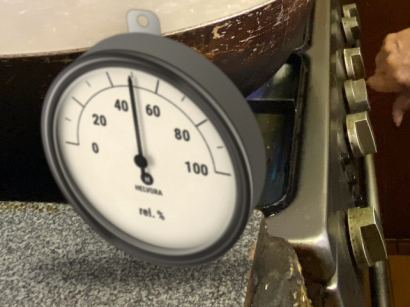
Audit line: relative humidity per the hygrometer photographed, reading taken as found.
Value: 50 %
